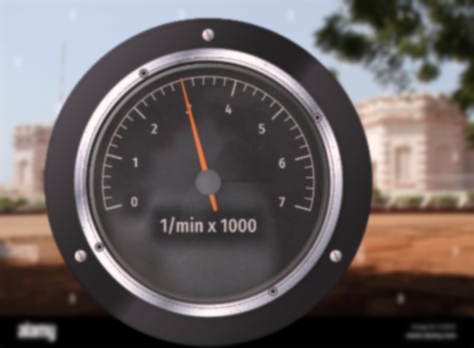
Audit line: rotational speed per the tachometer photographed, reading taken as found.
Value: 3000 rpm
